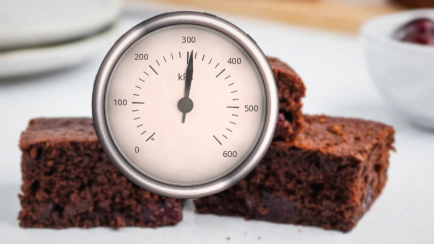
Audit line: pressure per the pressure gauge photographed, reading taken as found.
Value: 310 kPa
